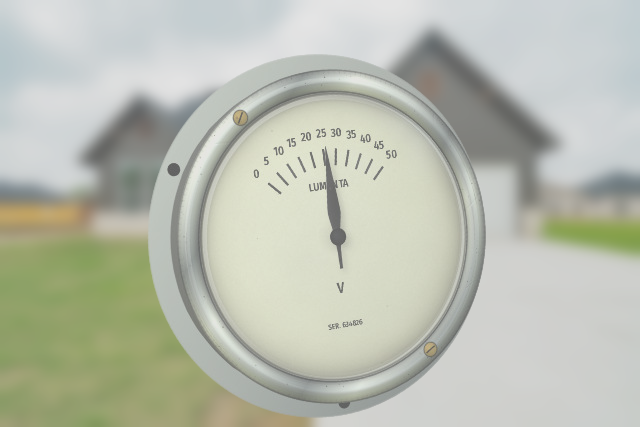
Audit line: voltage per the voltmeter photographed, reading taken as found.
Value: 25 V
